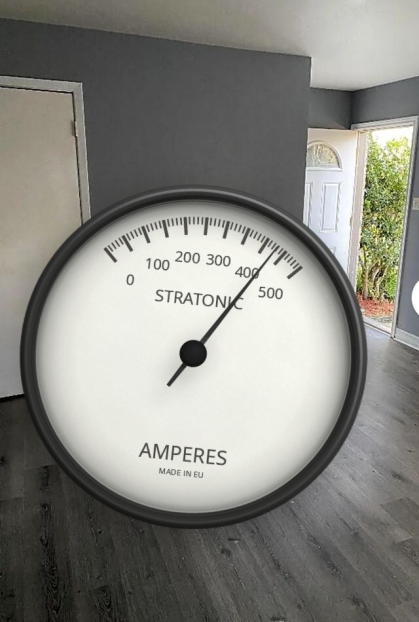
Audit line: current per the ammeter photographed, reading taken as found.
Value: 430 A
